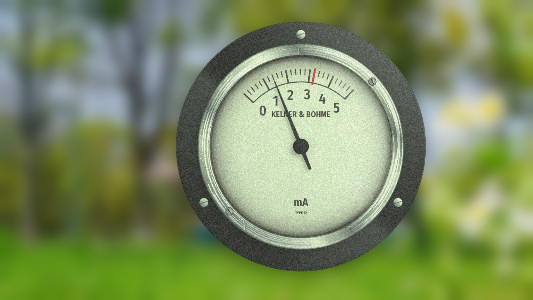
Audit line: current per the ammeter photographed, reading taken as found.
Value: 1.4 mA
